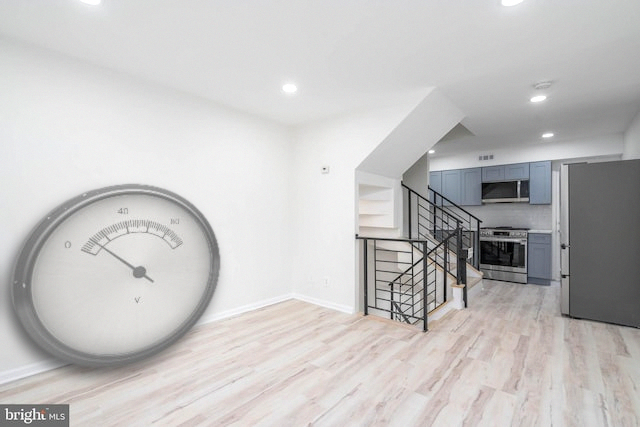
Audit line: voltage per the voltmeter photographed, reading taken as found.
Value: 10 V
